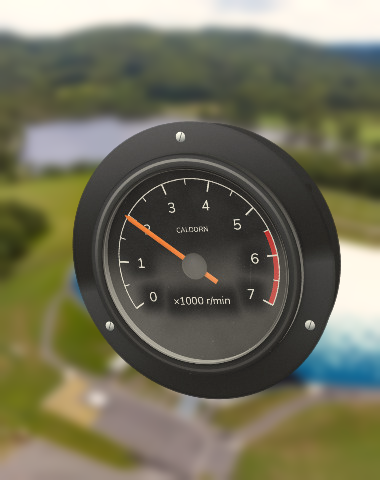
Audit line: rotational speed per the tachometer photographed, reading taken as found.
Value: 2000 rpm
